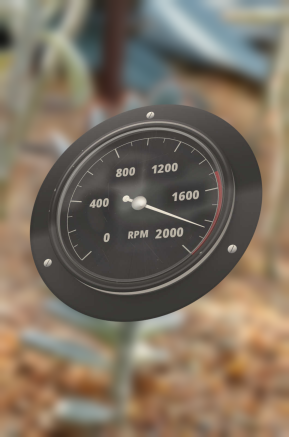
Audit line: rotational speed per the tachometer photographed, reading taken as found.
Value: 1850 rpm
